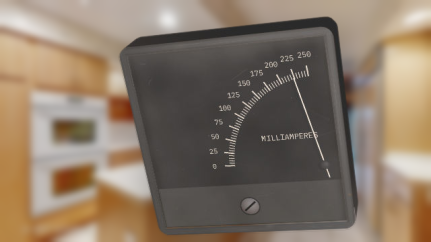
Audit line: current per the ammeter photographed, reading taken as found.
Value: 225 mA
